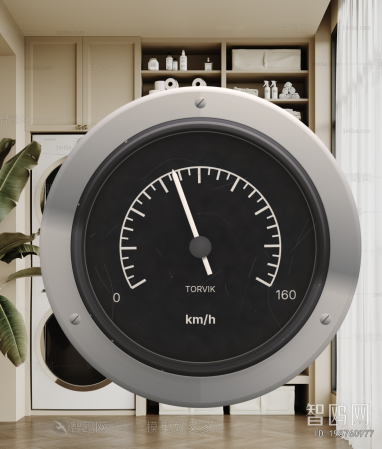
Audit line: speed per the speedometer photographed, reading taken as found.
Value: 67.5 km/h
